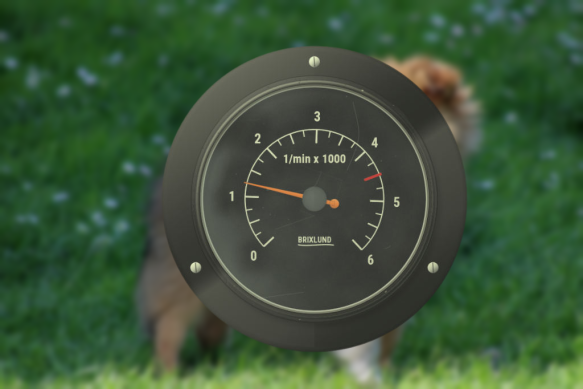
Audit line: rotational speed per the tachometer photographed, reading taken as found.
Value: 1250 rpm
